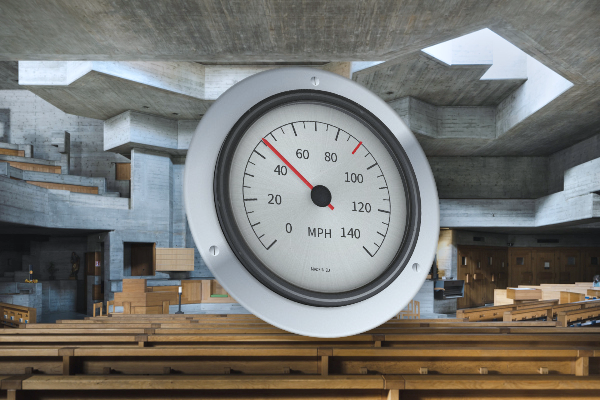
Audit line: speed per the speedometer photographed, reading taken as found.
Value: 45 mph
